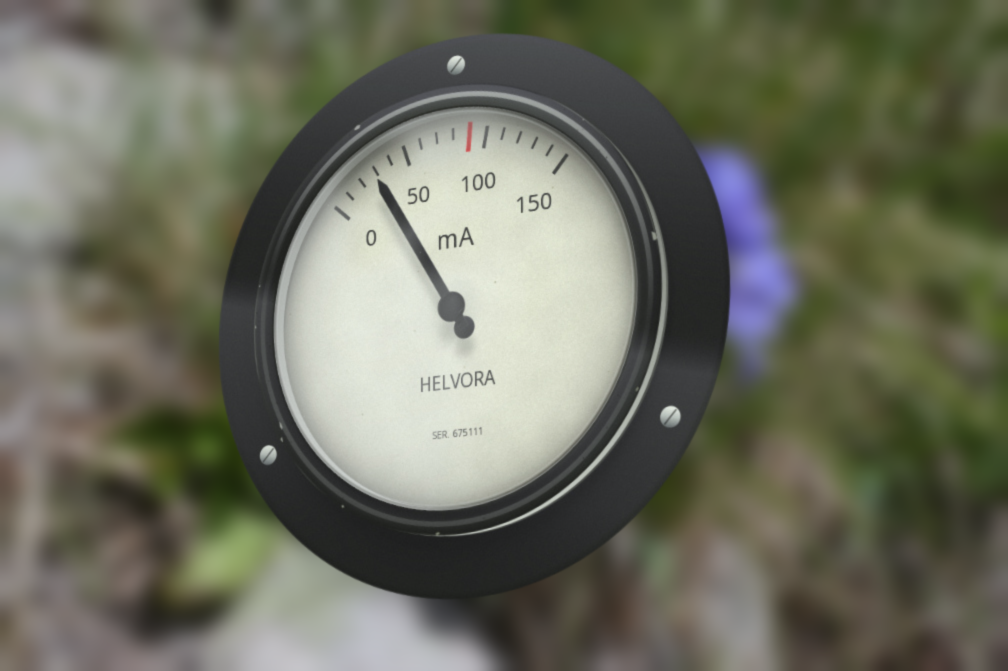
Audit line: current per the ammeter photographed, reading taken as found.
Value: 30 mA
